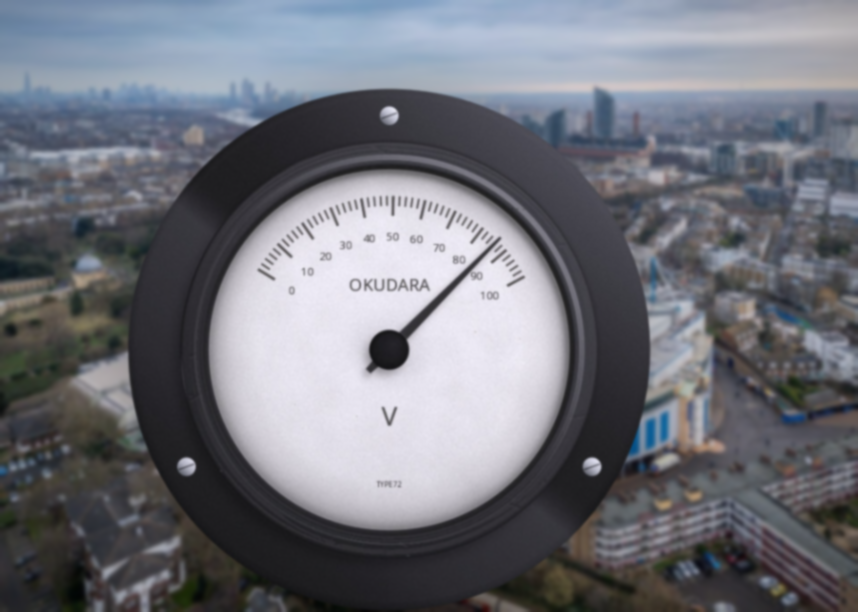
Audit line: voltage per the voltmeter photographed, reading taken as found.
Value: 86 V
